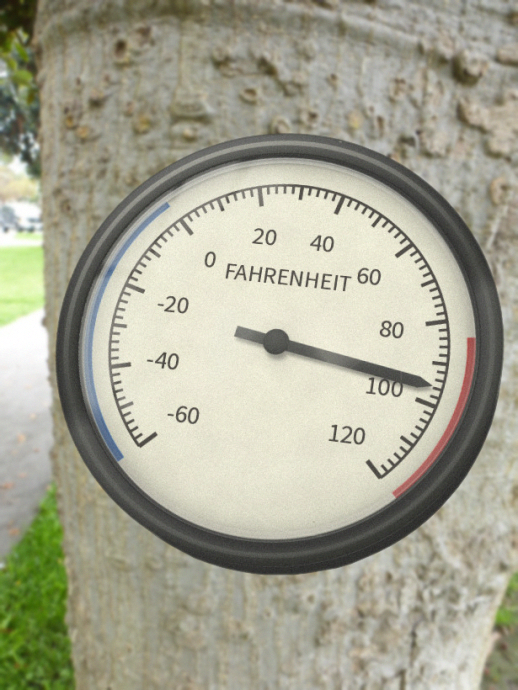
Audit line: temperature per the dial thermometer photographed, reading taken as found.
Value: 96 °F
